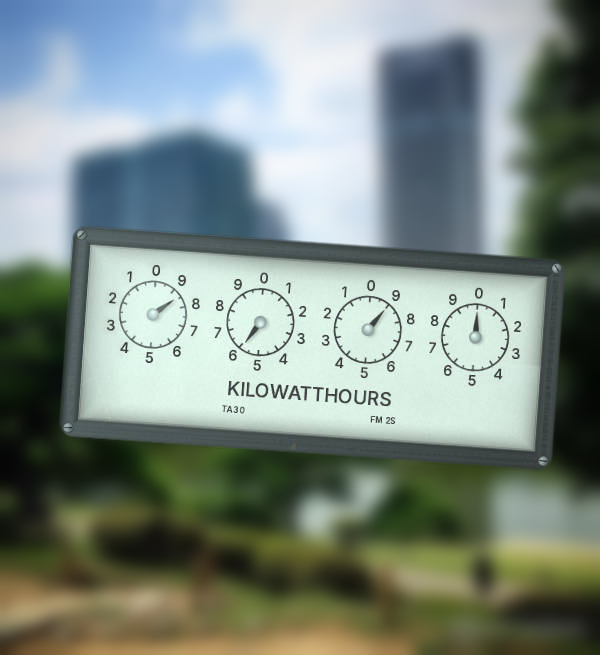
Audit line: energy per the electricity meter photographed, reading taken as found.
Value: 8590 kWh
